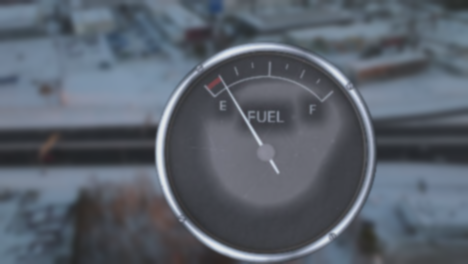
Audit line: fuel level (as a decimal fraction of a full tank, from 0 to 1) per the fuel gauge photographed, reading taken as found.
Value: 0.125
